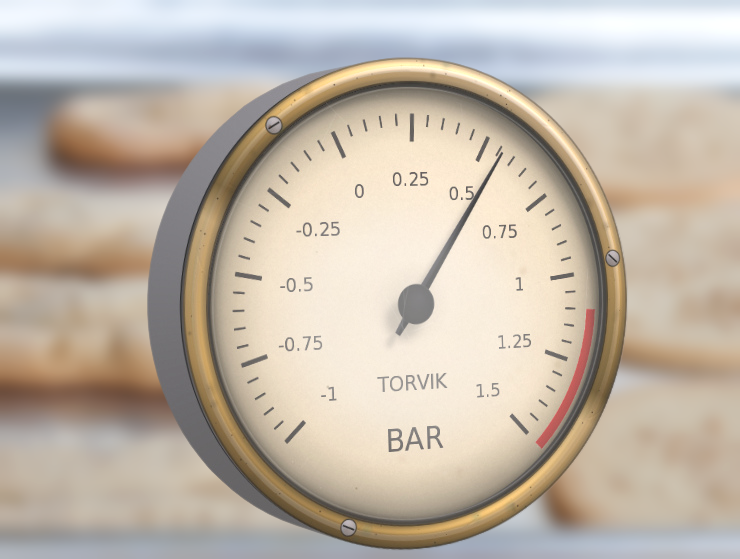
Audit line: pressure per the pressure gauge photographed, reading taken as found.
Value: 0.55 bar
